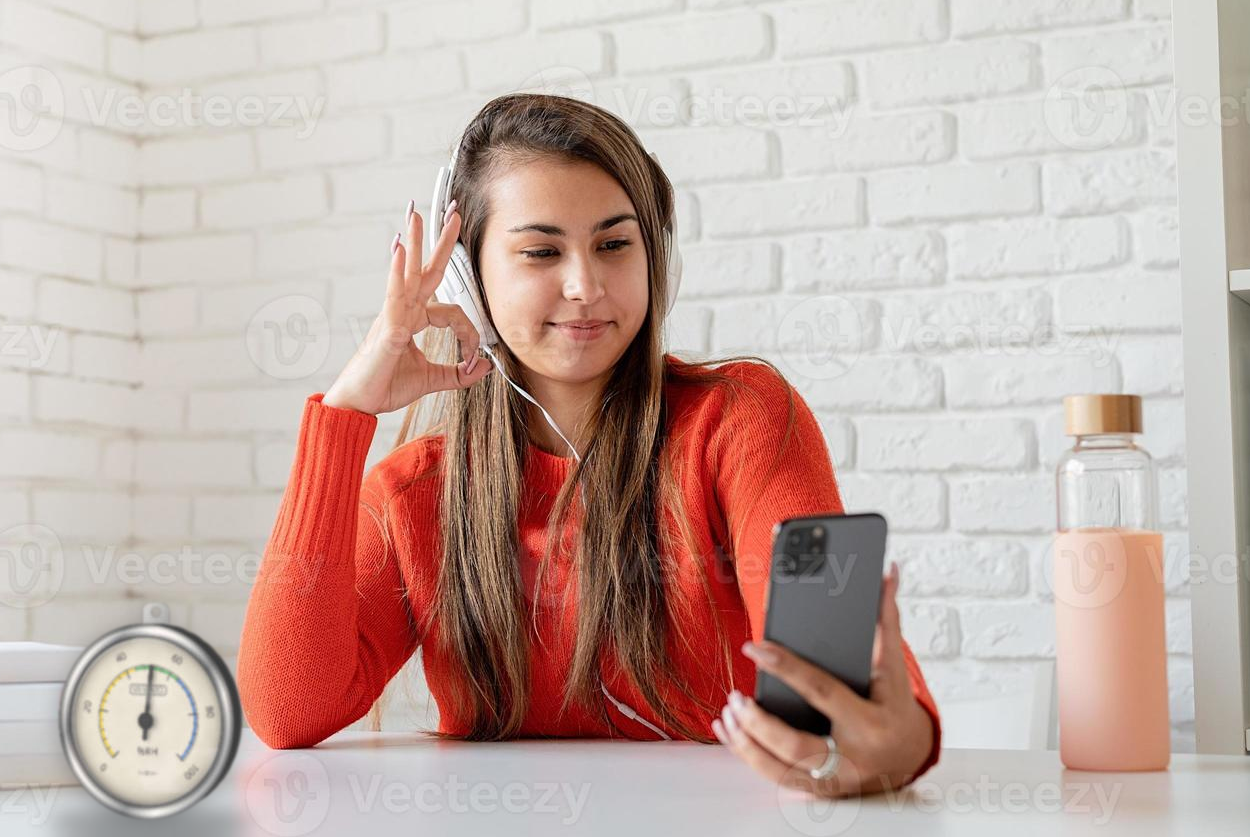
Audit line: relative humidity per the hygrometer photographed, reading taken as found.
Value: 52 %
